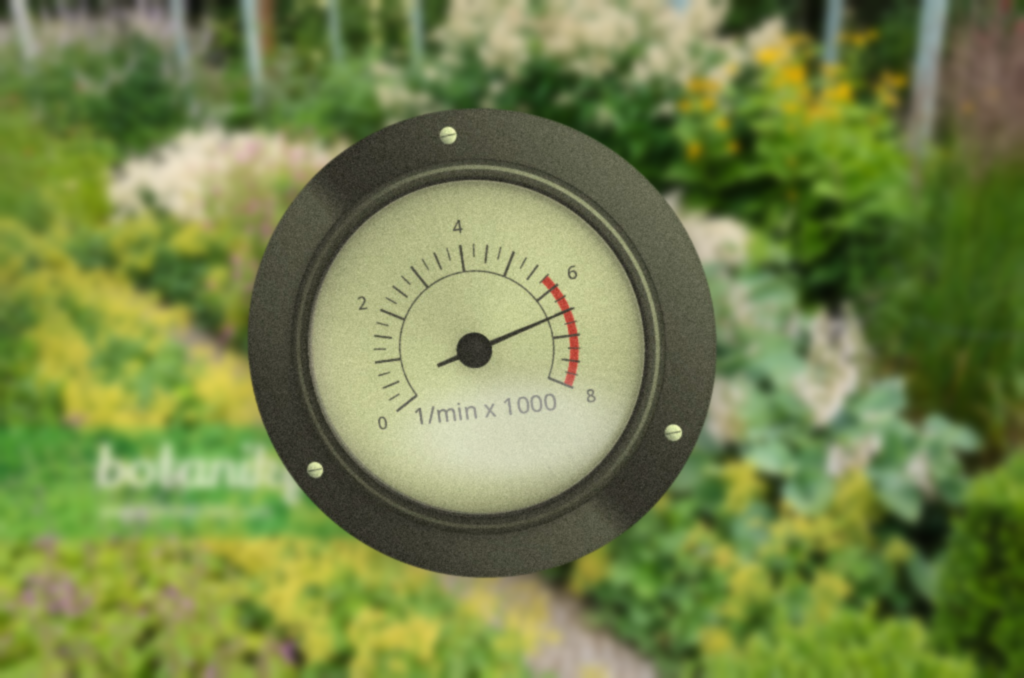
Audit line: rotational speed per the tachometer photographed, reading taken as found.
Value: 6500 rpm
